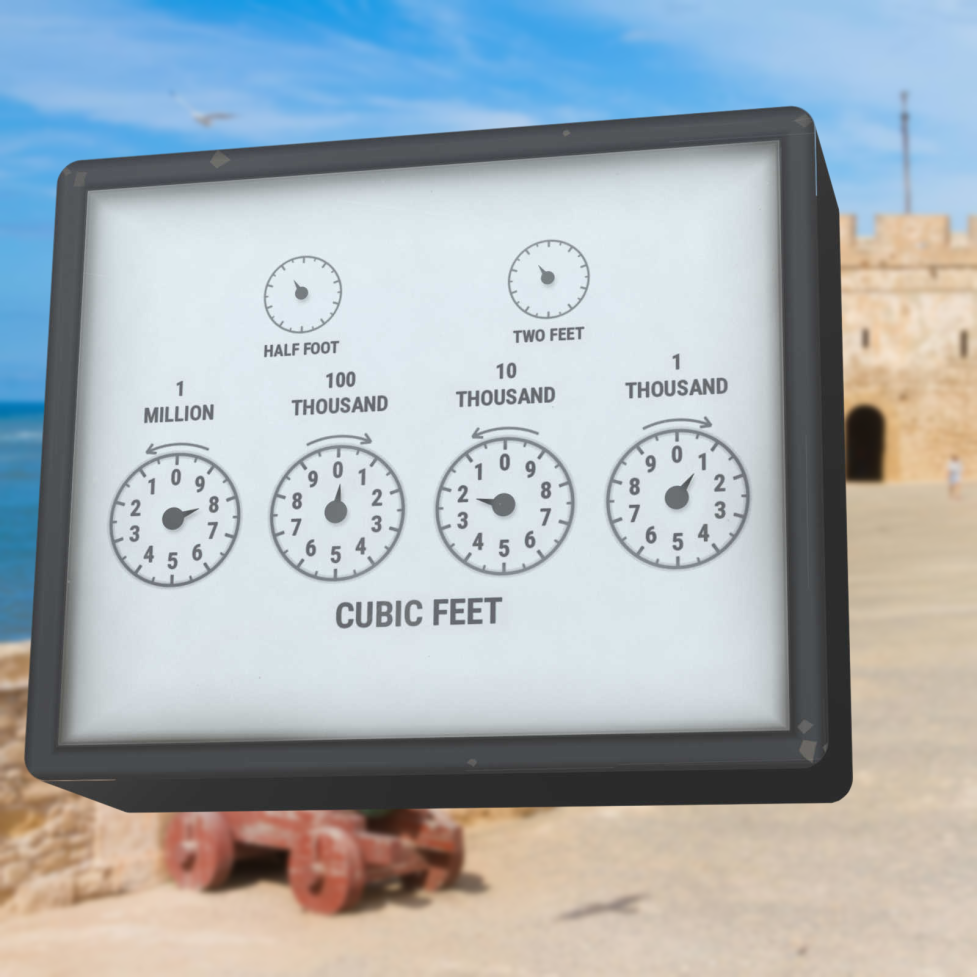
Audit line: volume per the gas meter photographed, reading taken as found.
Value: 802100 ft³
